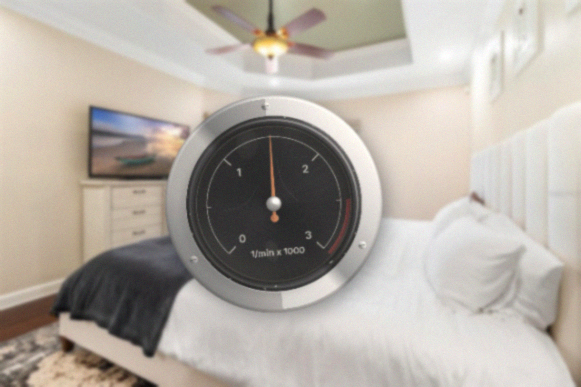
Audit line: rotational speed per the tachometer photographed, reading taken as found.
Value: 1500 rpm
